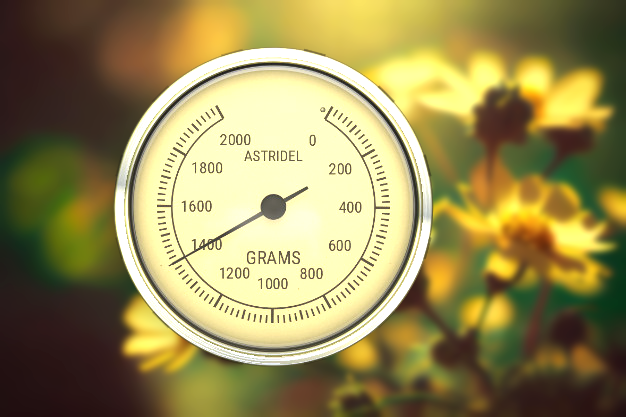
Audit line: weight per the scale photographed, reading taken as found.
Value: 1400 g
